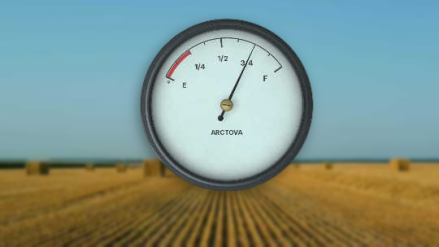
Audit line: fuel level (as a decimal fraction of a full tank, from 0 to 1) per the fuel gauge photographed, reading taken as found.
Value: 0.75
